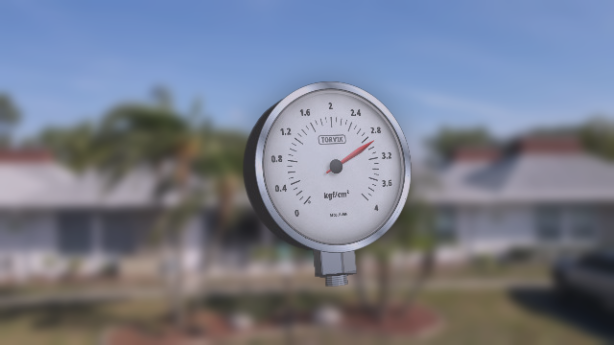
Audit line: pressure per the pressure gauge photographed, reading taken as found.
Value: 2.9 kg/cm²
